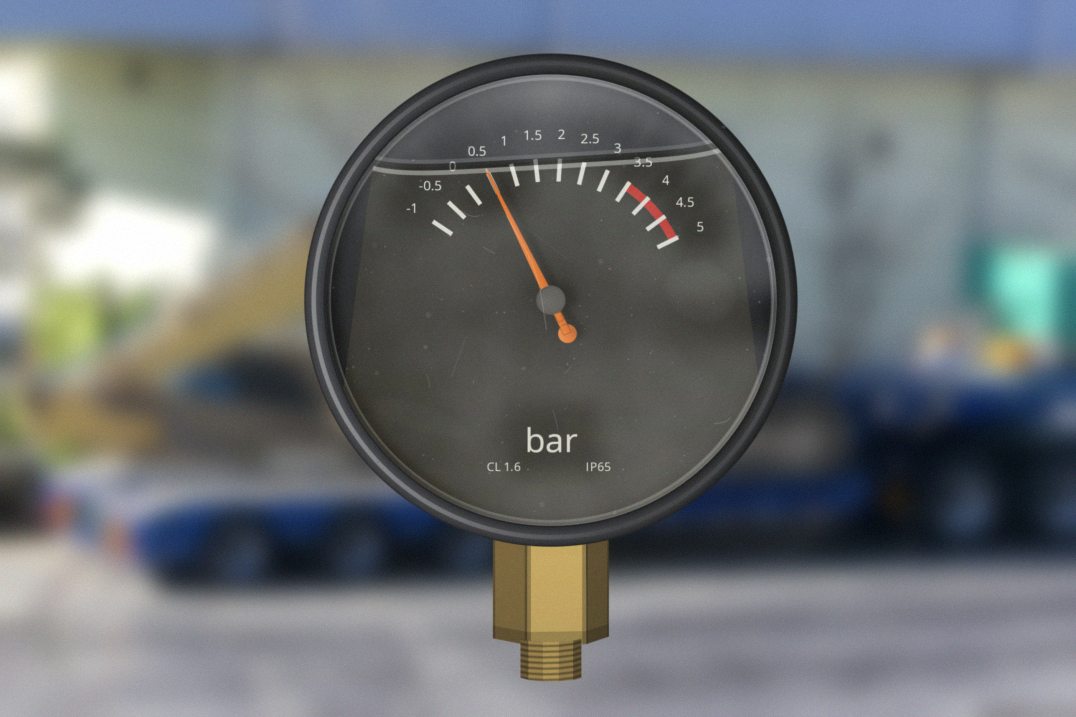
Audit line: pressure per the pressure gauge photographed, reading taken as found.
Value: 0.5 bar
